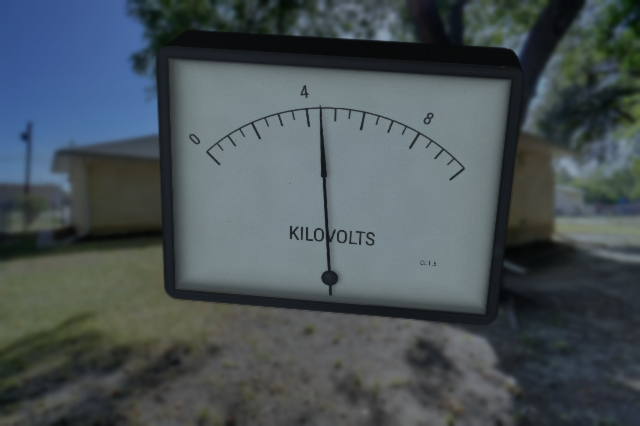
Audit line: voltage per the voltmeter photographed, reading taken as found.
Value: 4.5 kV
